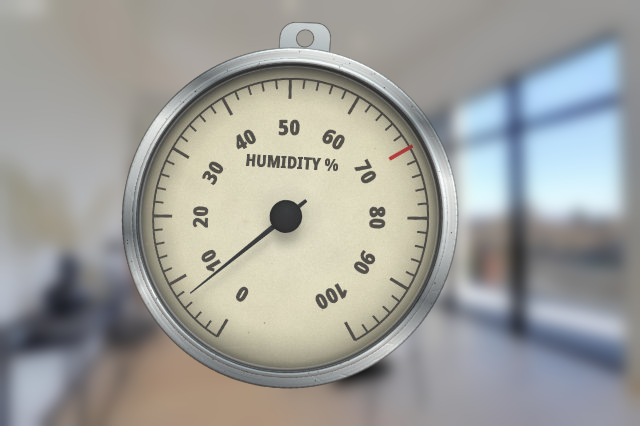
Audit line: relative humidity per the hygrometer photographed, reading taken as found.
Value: 7 %
